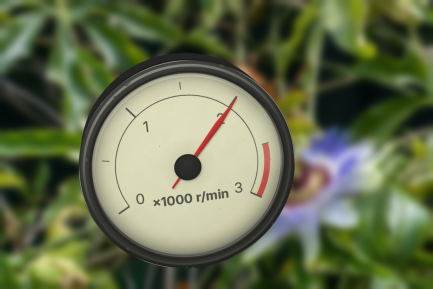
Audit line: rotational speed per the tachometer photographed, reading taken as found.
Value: 2000 rpm
